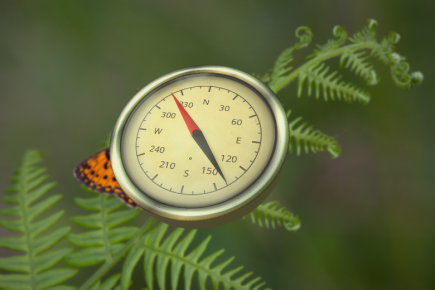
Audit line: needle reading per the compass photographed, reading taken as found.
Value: 320 °
